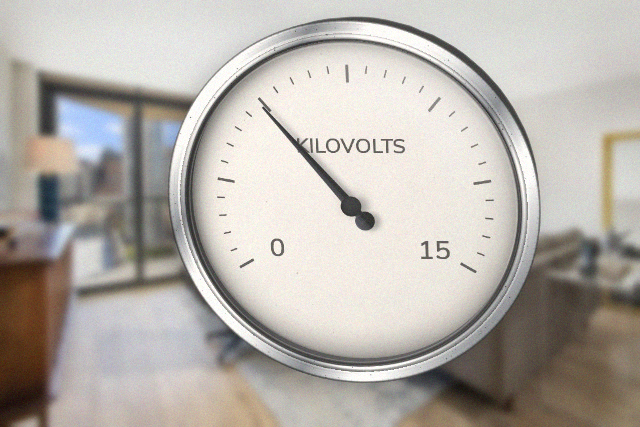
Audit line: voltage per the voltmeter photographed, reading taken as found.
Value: 5 kV
